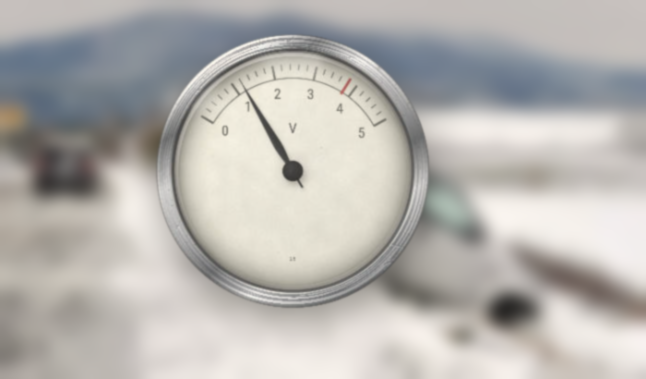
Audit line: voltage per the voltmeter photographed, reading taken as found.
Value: 1.2 V
